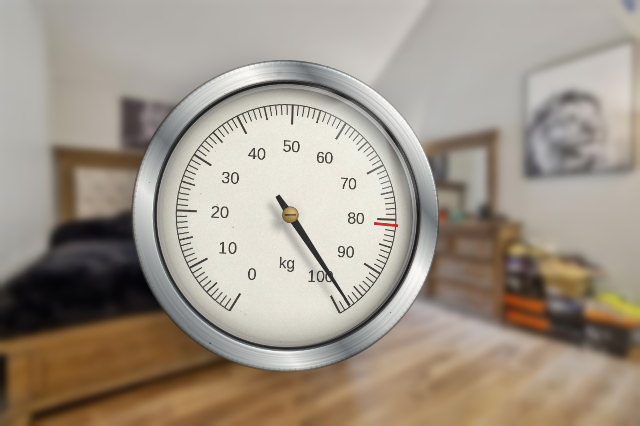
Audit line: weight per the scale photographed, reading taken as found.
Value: 98 kg
